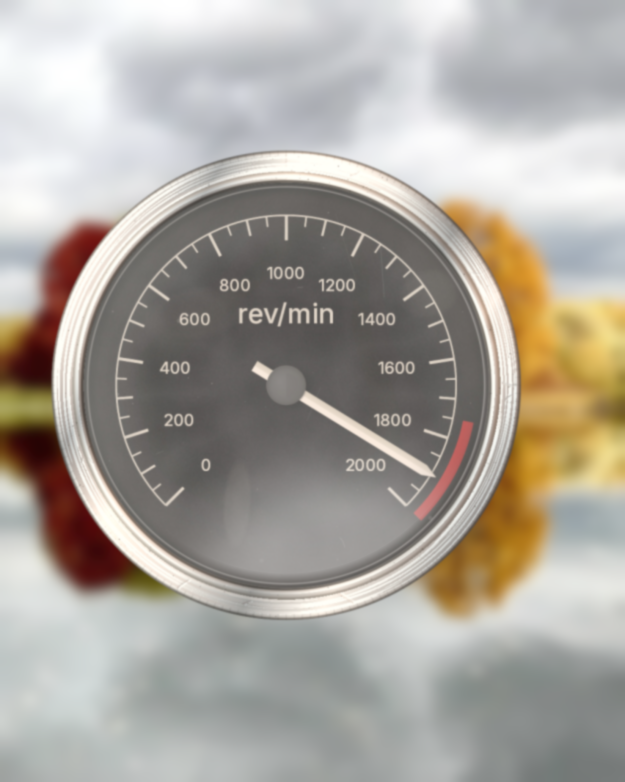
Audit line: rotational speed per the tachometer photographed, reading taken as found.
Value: 1900 rpm
